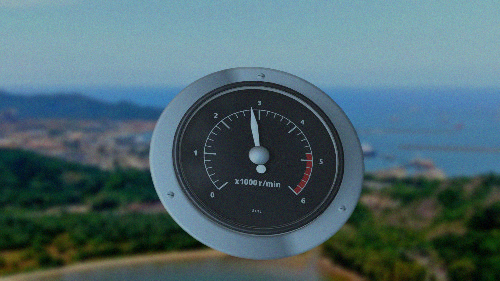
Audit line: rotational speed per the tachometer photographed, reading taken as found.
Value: 2800 rpm
